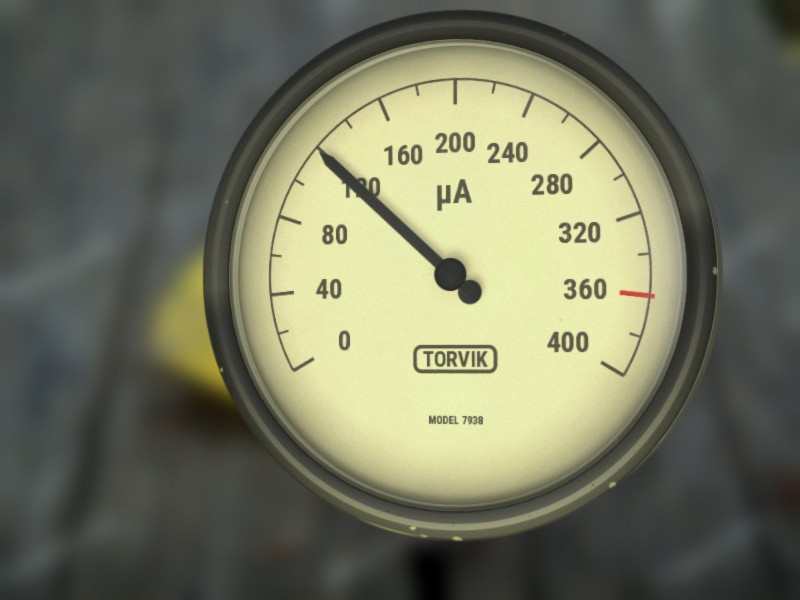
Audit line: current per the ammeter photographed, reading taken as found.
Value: 120 µA
